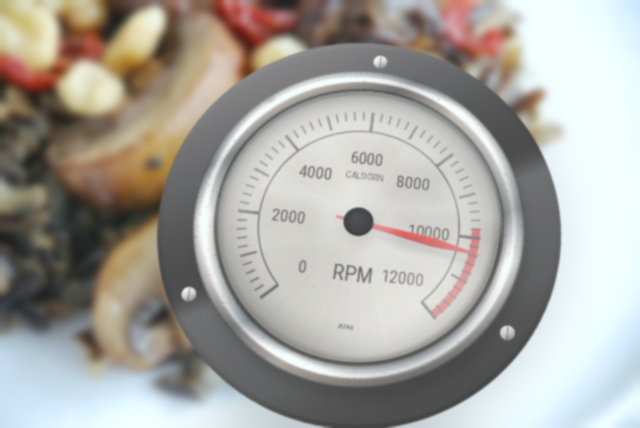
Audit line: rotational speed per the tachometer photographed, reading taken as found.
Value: 10400 rpm
